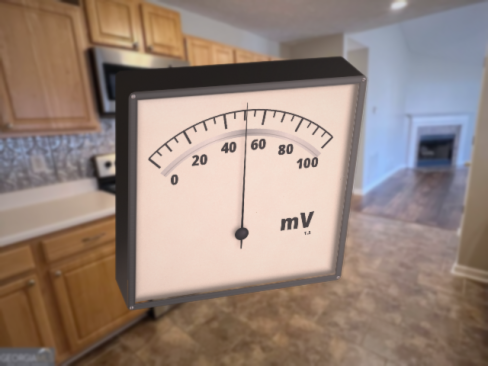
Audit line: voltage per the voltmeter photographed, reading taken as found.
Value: 50 mV
